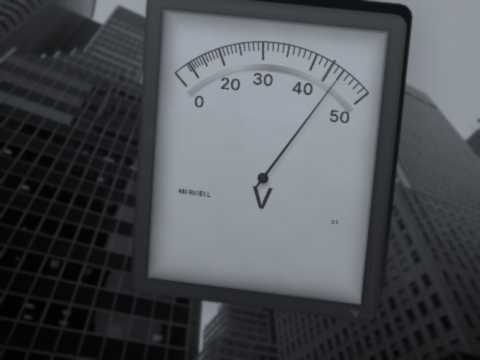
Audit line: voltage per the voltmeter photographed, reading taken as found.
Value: 45 V
